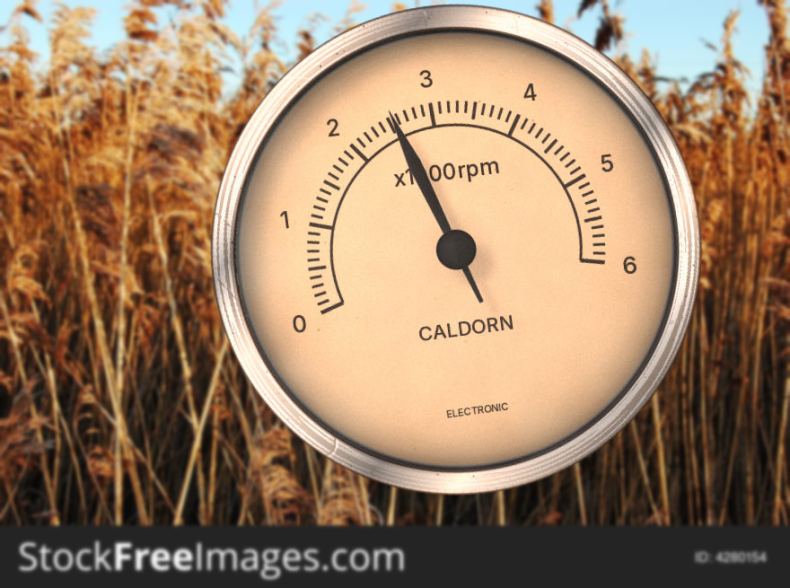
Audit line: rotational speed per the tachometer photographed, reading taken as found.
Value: 2550 rpm
